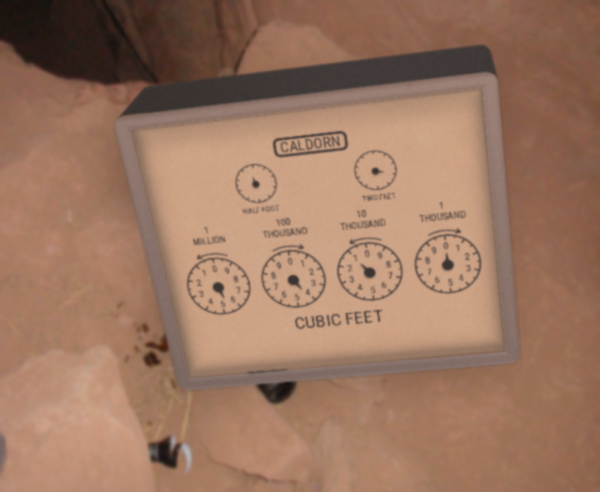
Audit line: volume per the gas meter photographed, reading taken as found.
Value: 541000 ft³
